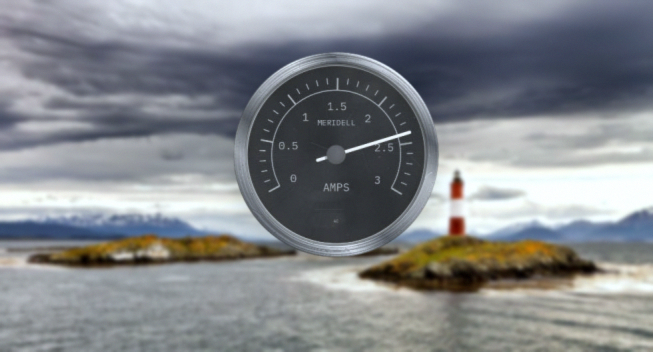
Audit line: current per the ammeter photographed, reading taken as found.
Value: 2.4 A
